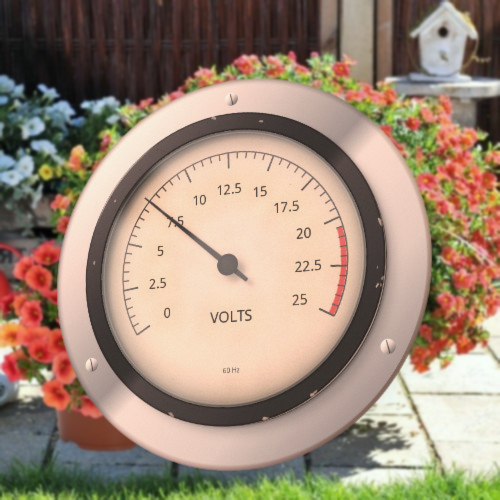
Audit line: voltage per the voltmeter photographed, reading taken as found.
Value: 7.5 V
